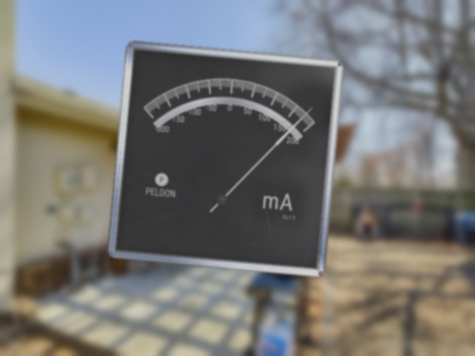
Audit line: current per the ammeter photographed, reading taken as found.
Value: 175 mA
